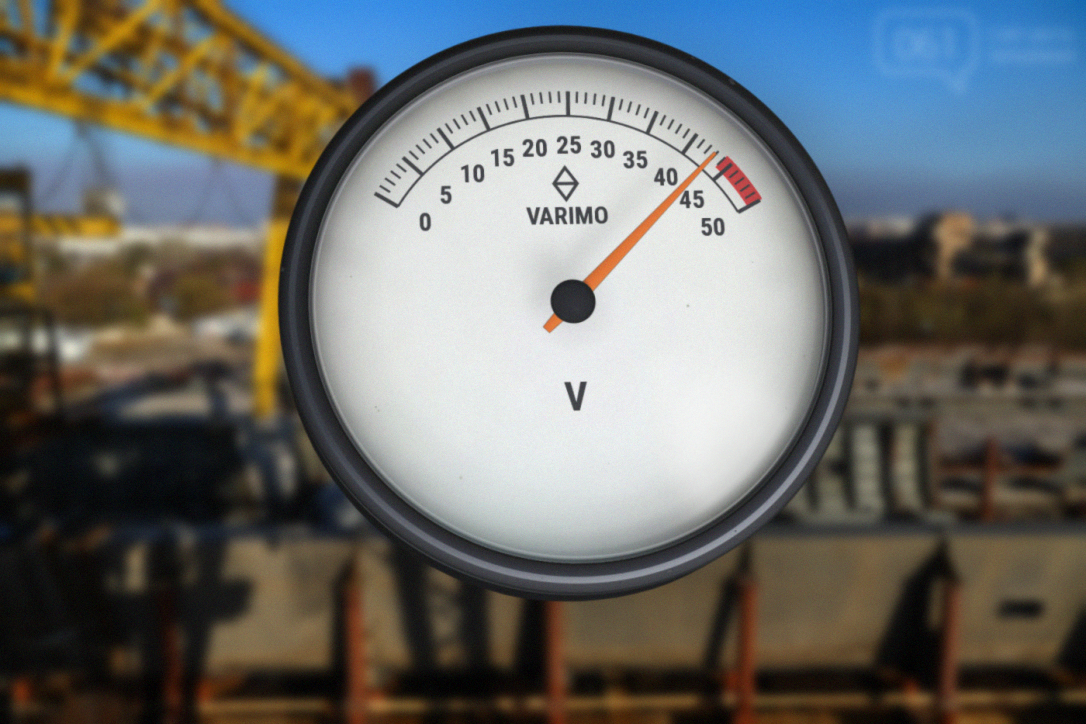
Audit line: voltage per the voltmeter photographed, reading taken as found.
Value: 43 V
